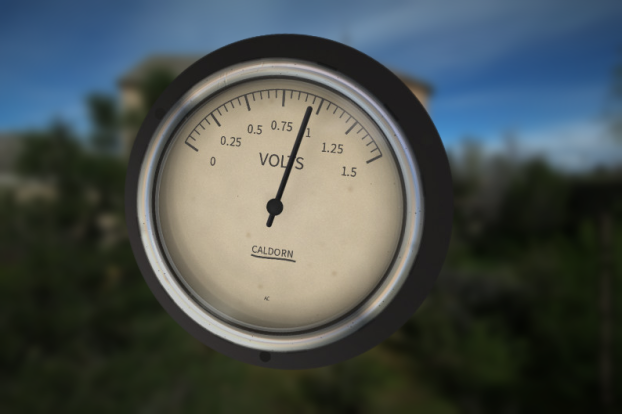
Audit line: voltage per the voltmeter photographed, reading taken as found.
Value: 0.95 V
